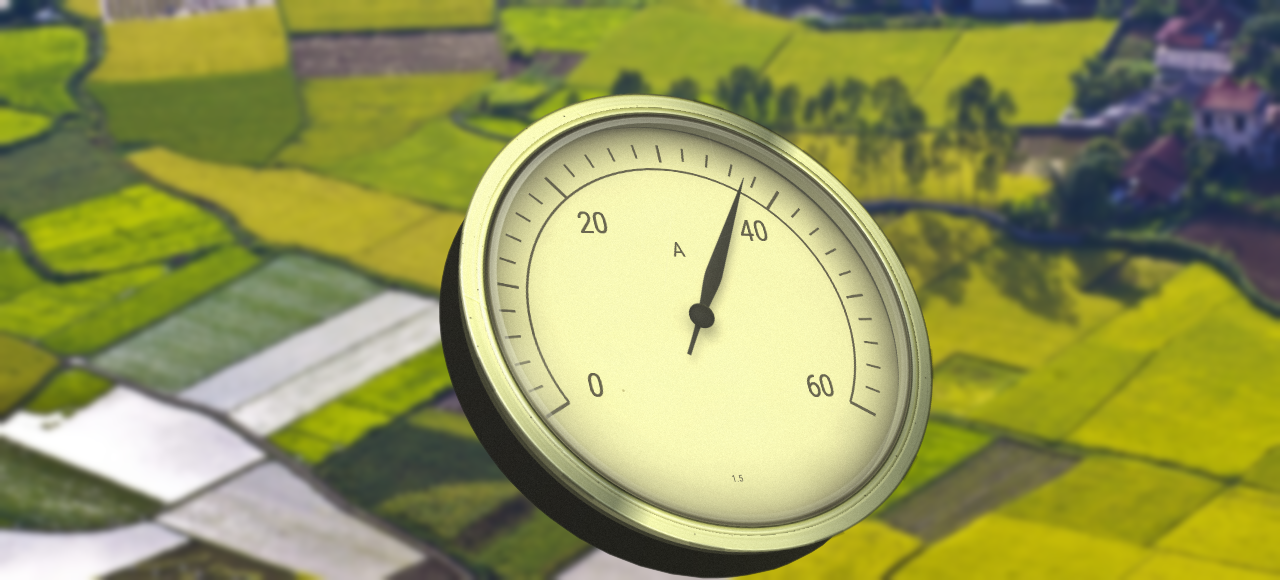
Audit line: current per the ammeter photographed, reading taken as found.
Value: 37 A
